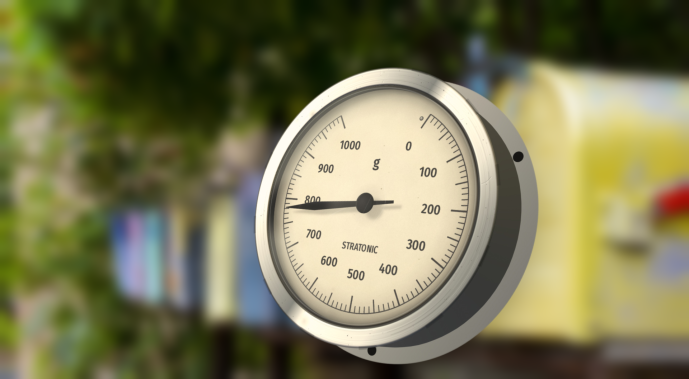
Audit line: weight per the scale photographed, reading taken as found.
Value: 780 g
